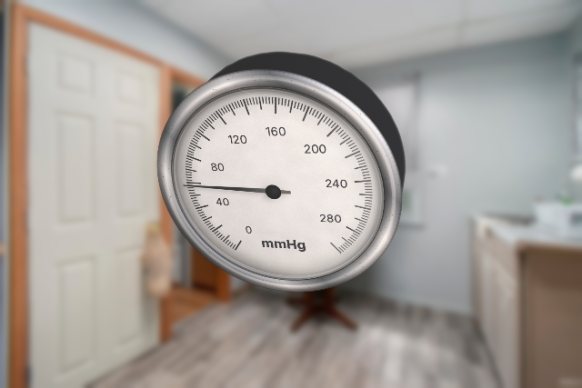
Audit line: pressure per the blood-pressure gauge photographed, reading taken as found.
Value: 60 mmHg
